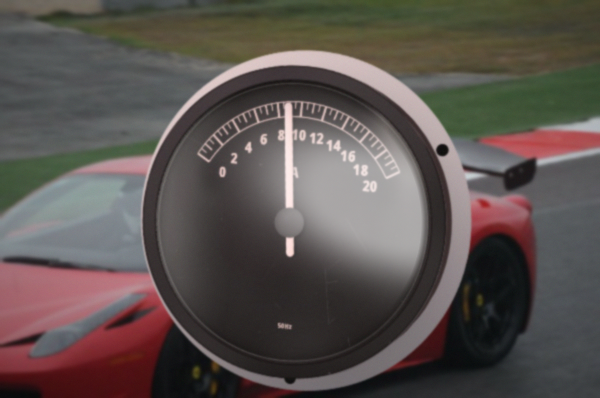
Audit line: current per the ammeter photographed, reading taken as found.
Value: 9 A
